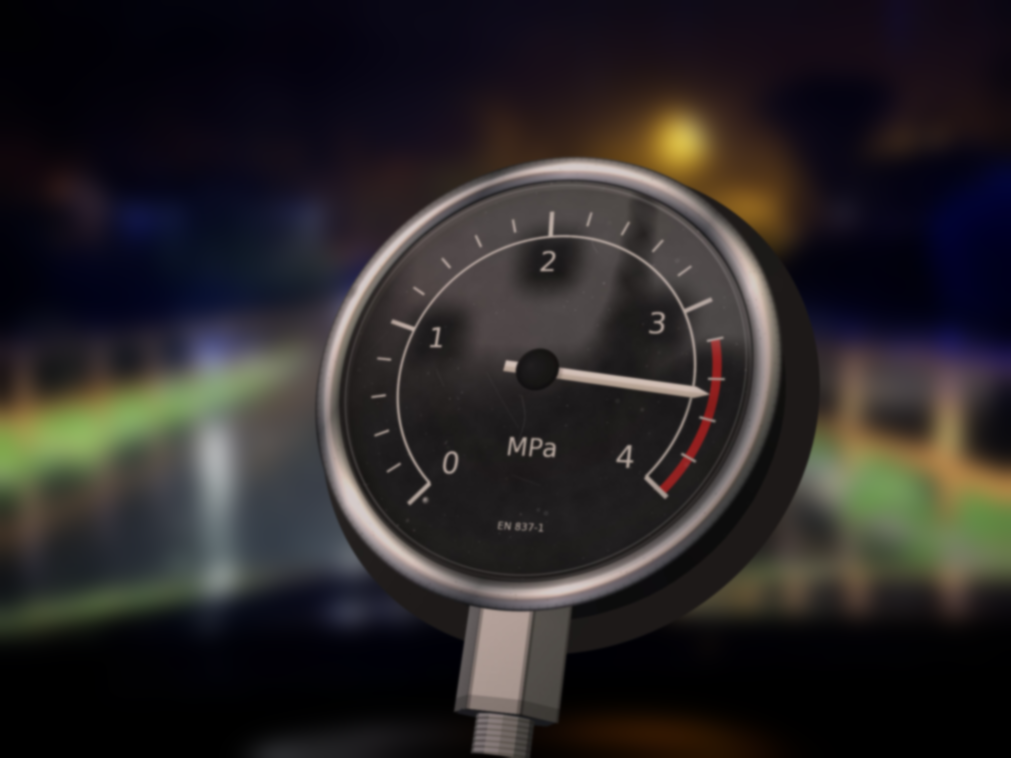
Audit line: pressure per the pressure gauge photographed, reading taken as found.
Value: 3.5 MPa
